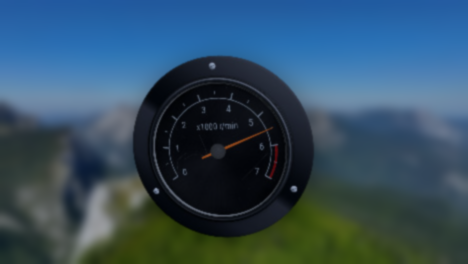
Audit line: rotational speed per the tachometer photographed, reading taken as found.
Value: 5500 rpm
